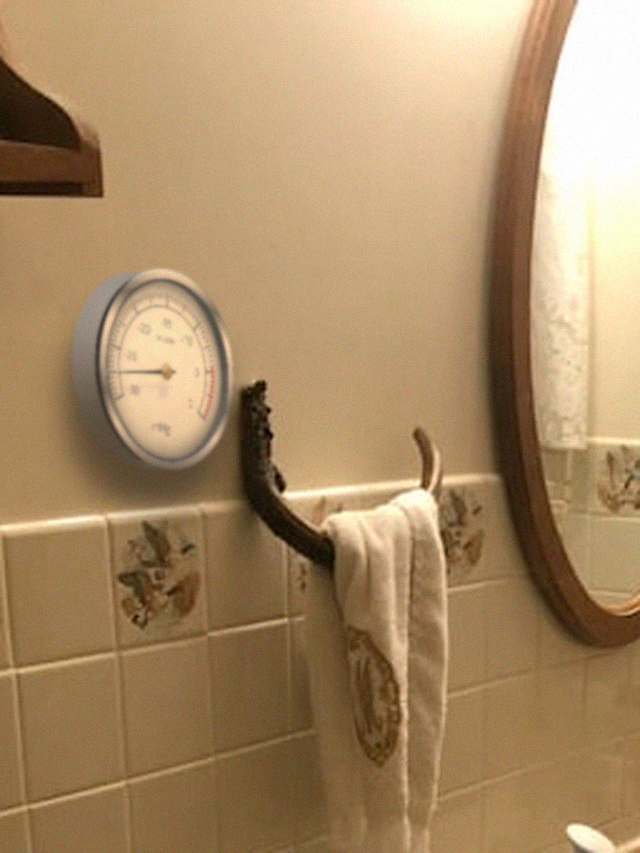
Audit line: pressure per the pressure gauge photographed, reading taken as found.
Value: -27.5 inHg
